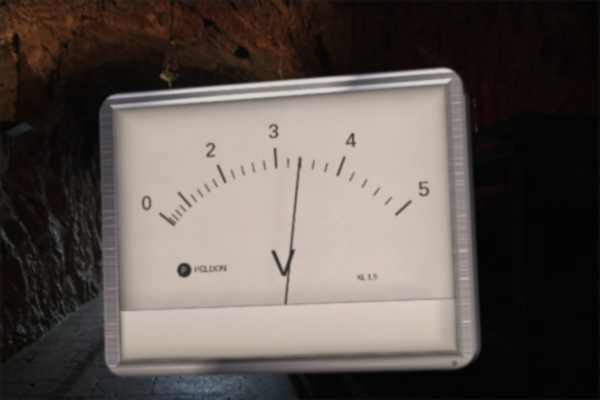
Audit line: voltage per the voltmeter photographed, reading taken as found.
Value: 3.4 V
